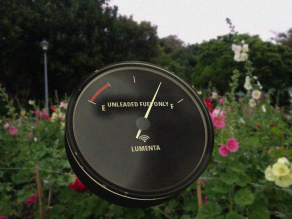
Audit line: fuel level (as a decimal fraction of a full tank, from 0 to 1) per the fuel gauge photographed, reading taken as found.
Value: 0.75
